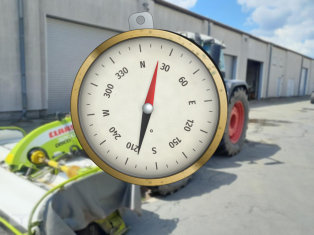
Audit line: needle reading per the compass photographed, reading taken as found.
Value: 20 °
